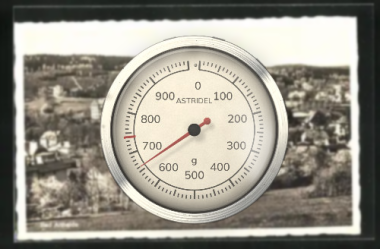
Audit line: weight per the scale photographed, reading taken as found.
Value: 660 g
